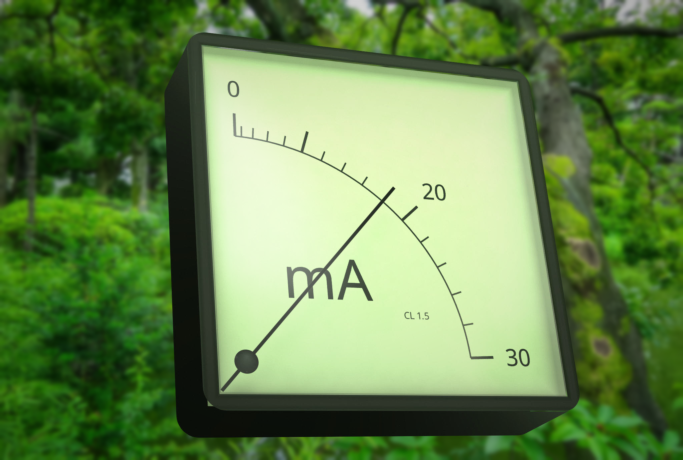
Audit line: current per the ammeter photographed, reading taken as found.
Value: 18 mA
